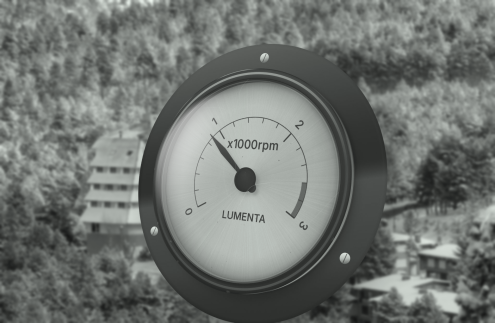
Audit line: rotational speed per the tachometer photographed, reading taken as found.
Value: 900 rpm
